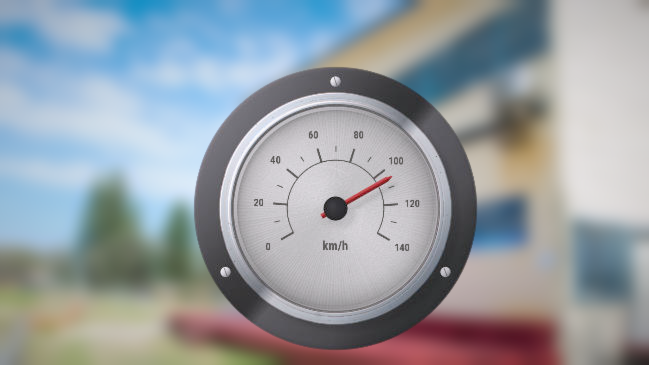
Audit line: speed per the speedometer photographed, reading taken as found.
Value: 105 km/h
